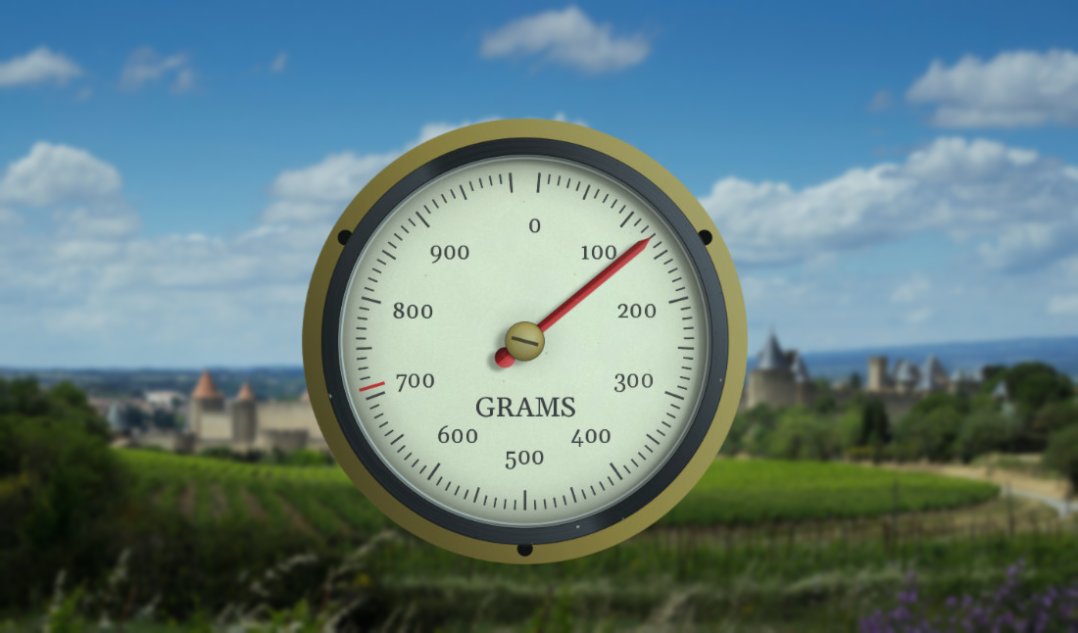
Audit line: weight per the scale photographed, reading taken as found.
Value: 130 g
